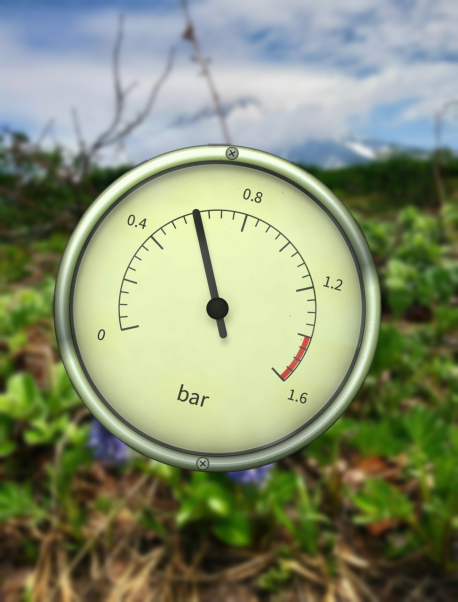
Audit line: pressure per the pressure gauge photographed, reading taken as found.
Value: 0.6 bar
